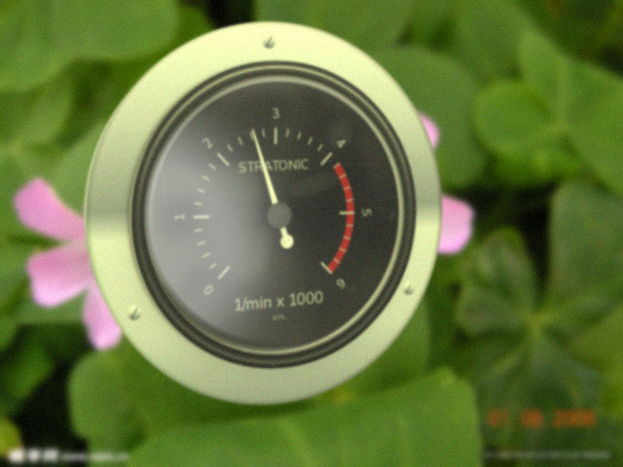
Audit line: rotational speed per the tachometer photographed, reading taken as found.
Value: 2600 rpm
